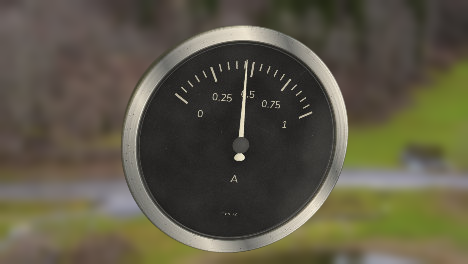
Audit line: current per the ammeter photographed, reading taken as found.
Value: 0.45 A
